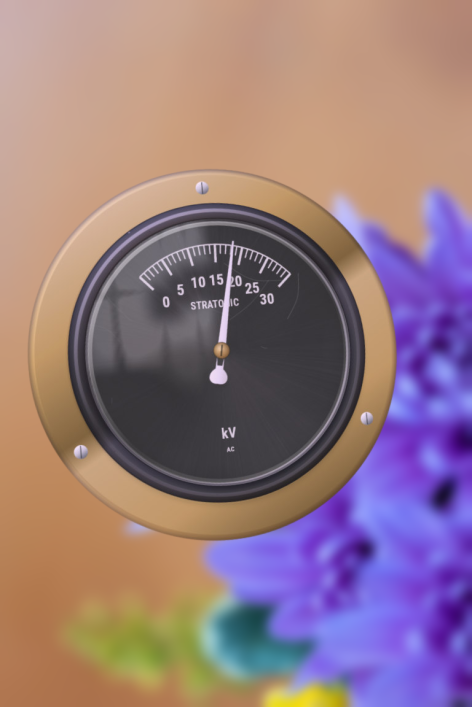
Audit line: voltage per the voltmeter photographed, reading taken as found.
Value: 18 kV
